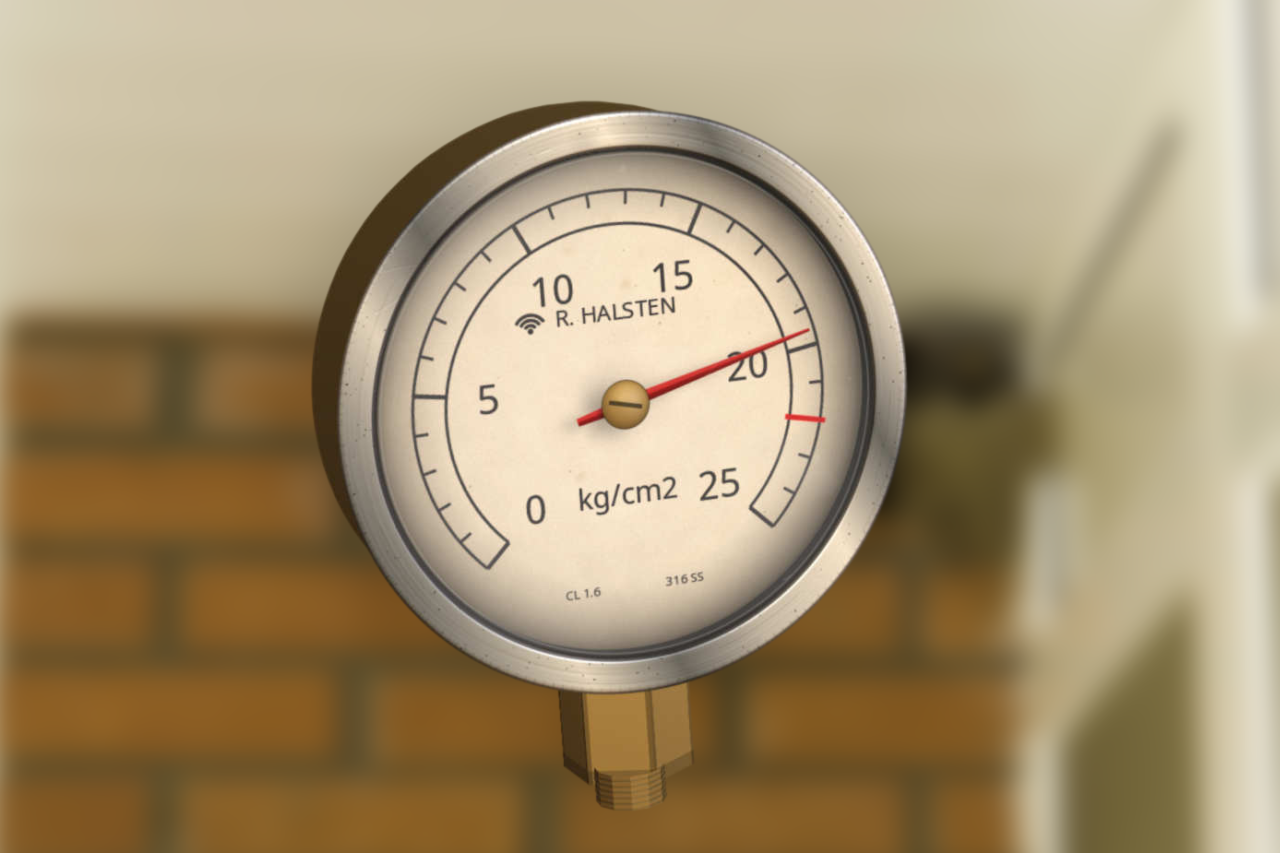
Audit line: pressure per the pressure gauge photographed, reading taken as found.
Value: 19.5 kg/cm²
